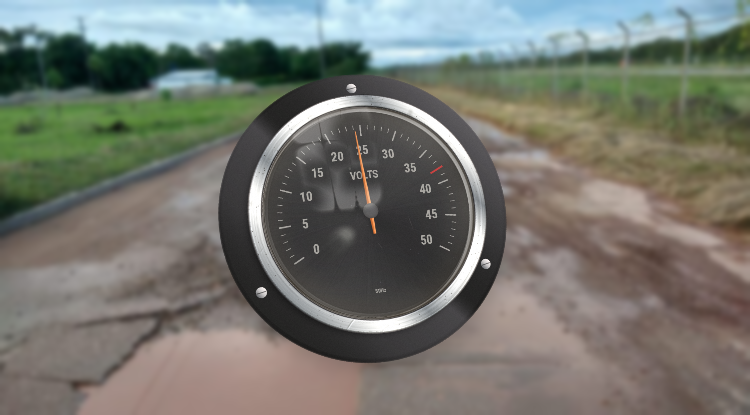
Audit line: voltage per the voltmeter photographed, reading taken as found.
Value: 24 V
